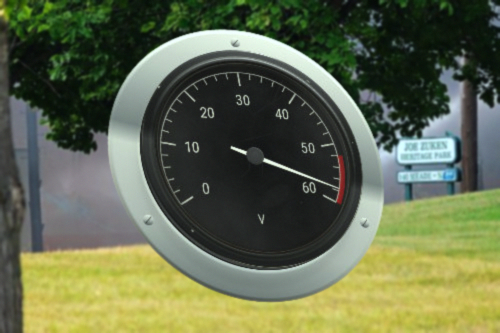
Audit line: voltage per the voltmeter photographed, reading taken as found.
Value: 58 V
